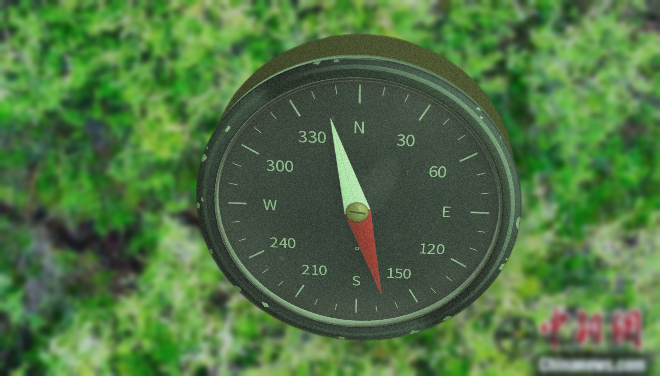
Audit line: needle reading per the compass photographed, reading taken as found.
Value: 165 °
